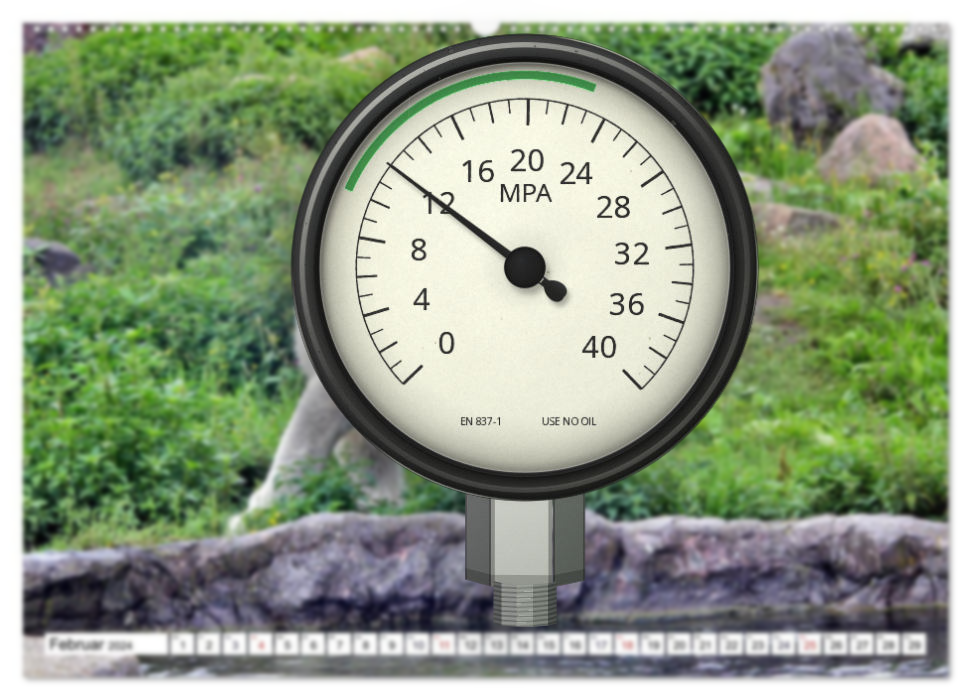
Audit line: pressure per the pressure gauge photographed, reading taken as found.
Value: 12 MPa
